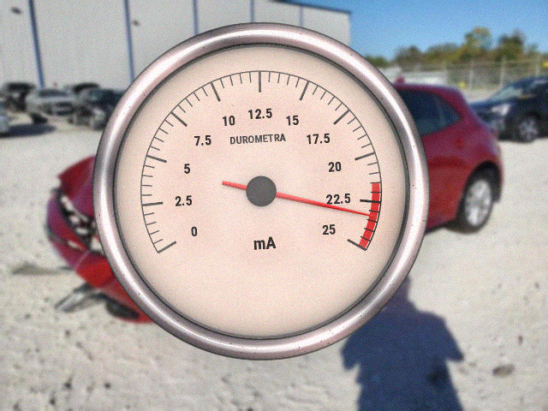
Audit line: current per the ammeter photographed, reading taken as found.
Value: 23.25 mA
